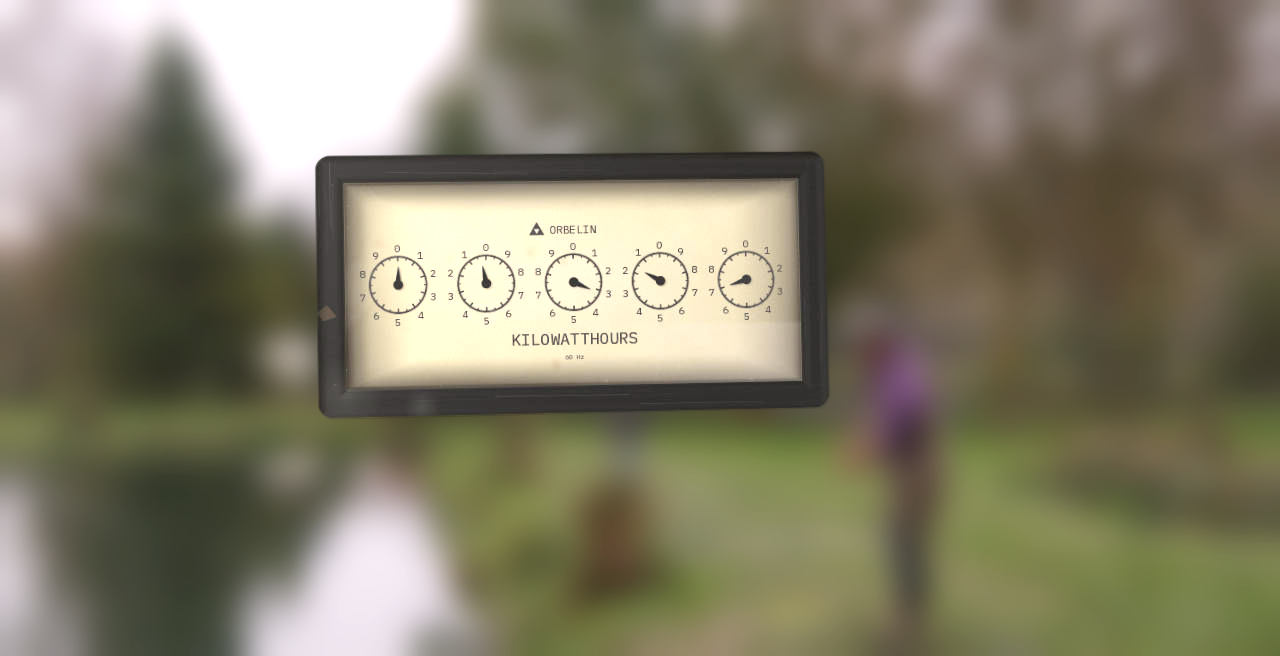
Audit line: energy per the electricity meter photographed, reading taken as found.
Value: 317 kWh
